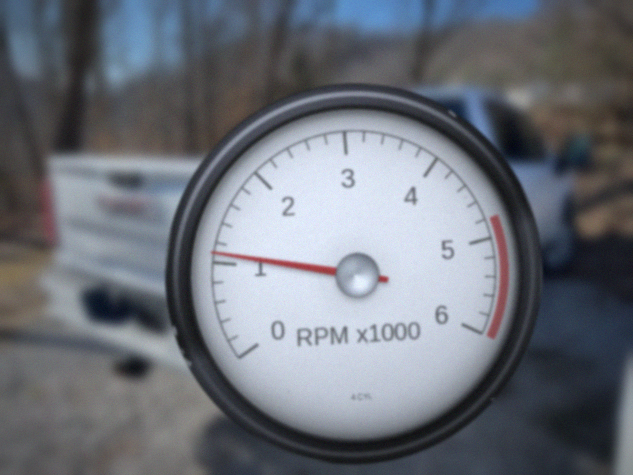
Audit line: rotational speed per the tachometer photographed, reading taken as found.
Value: 1100 rpm
